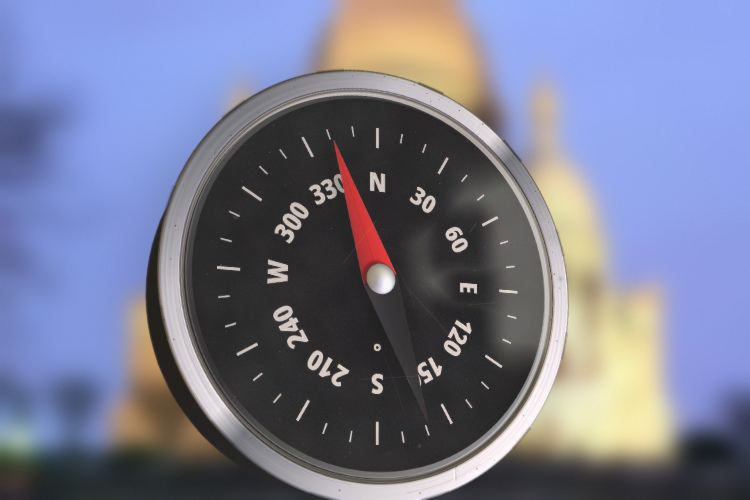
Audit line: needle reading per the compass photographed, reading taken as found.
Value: 340 °
